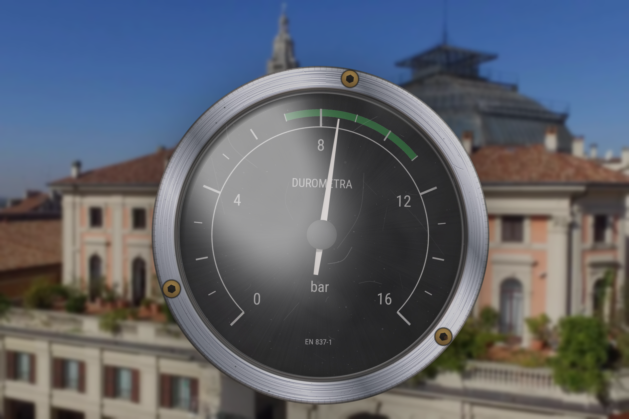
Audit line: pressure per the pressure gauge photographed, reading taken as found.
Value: 8.5 bar
